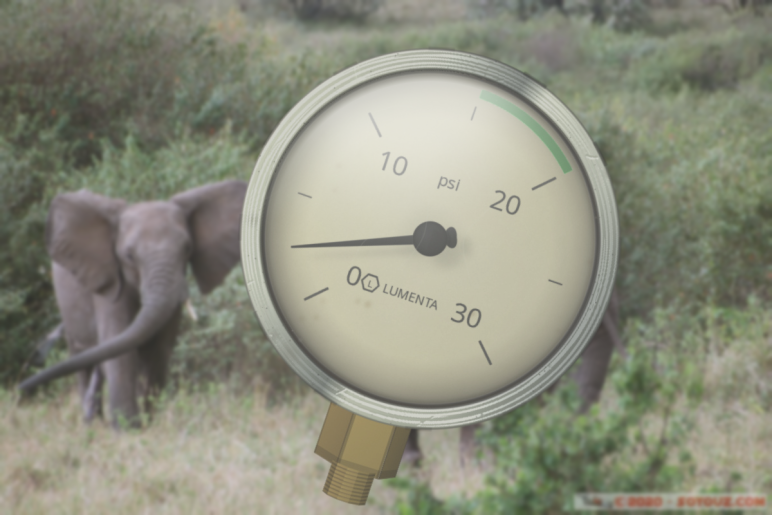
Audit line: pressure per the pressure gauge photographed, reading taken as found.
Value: 2.5 psi
